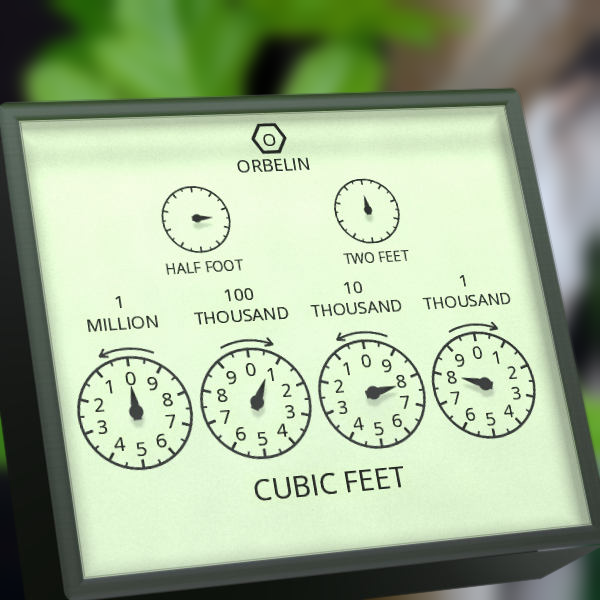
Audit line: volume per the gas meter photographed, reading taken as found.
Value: 7800 ft³
